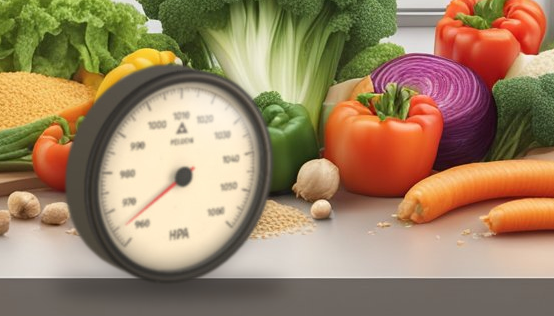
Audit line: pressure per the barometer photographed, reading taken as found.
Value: 965 hPa
